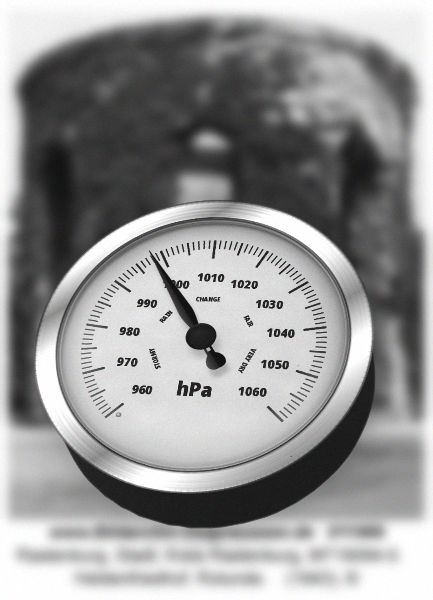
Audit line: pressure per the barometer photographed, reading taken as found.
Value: 998 hPa
